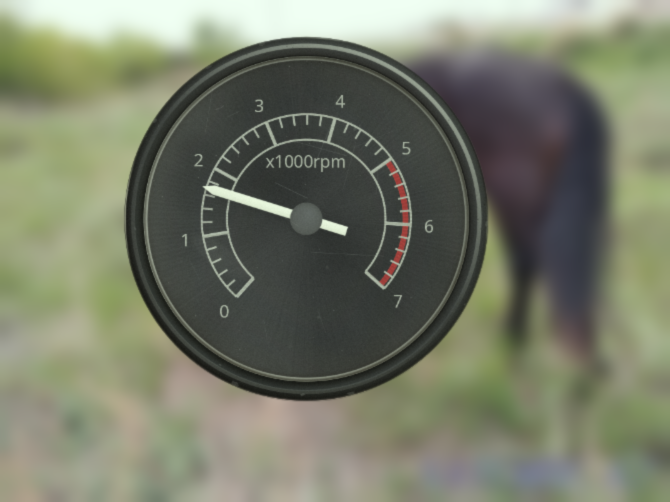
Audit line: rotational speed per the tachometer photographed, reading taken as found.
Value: 1700 rpm
